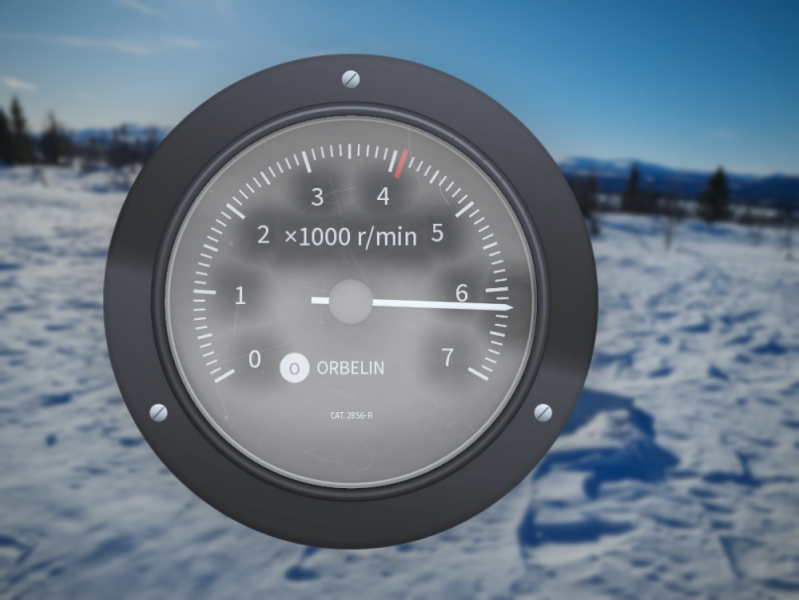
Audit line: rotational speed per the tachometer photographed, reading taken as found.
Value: 6200 rpm
